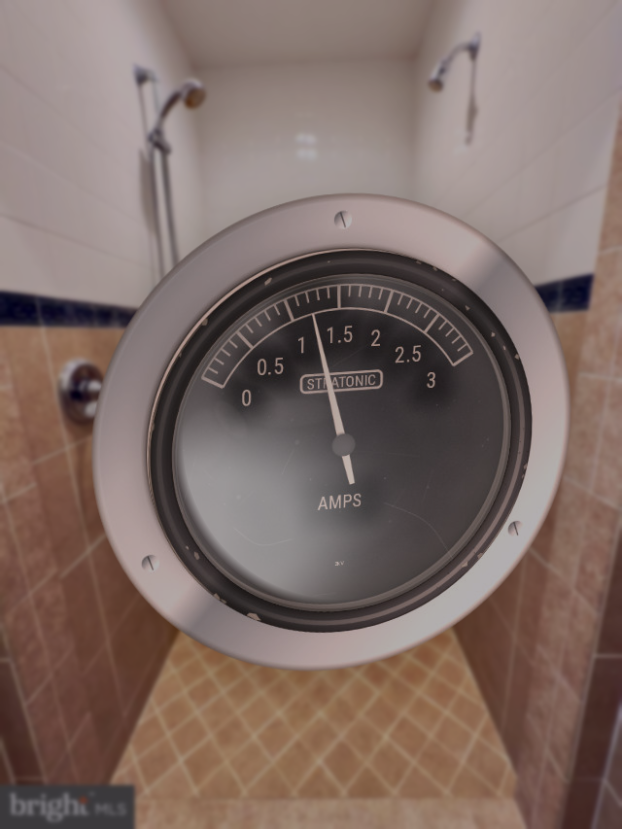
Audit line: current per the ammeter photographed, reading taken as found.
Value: 1.2 A
